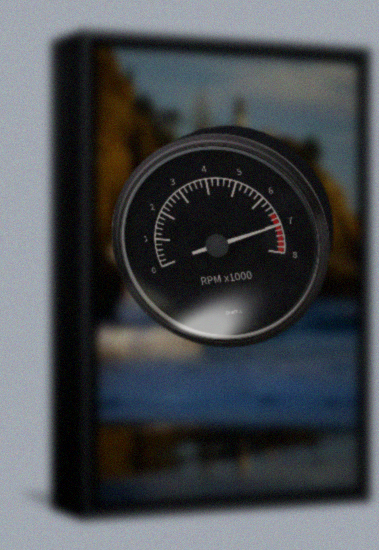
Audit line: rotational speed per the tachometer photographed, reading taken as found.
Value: 7000 rpm
